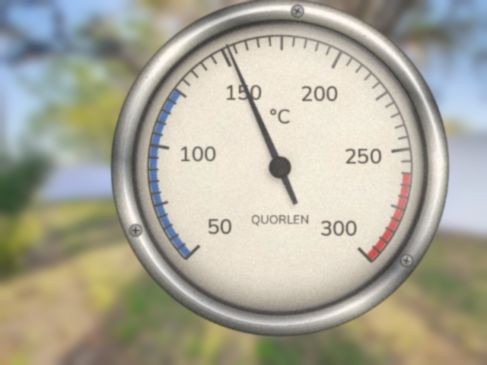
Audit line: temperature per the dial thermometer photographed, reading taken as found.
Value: 152.5 °C
